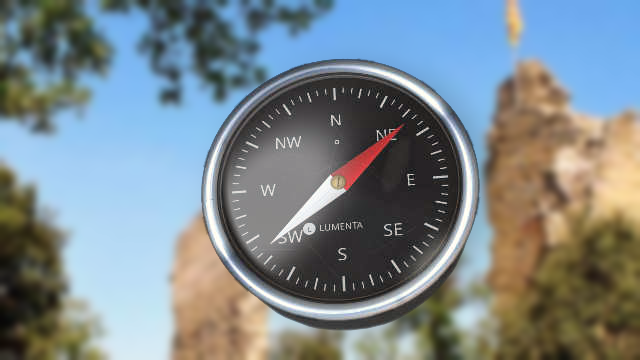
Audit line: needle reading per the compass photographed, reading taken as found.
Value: 50 °
